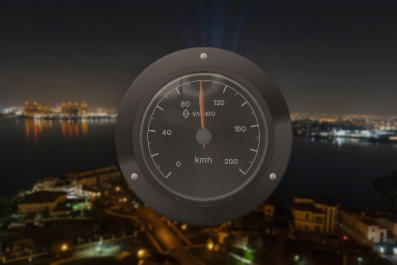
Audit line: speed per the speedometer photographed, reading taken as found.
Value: 100 km/h
